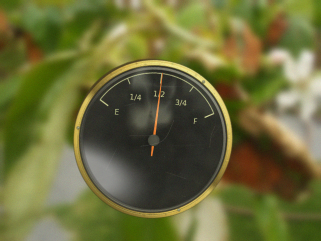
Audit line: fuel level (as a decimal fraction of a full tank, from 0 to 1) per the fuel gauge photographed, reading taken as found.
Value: 0.5
